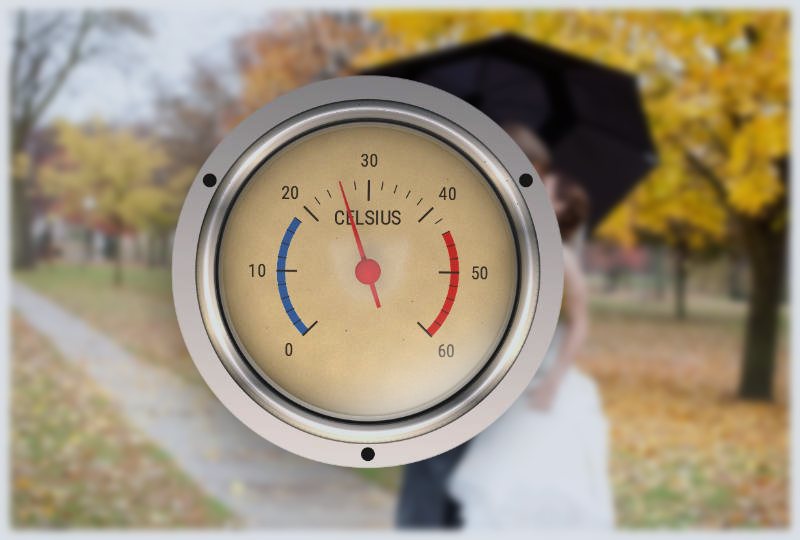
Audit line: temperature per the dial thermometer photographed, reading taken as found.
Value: 26 °C
